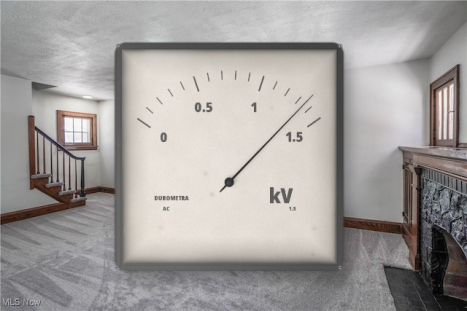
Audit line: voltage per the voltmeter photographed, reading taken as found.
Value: 1.35 kV
